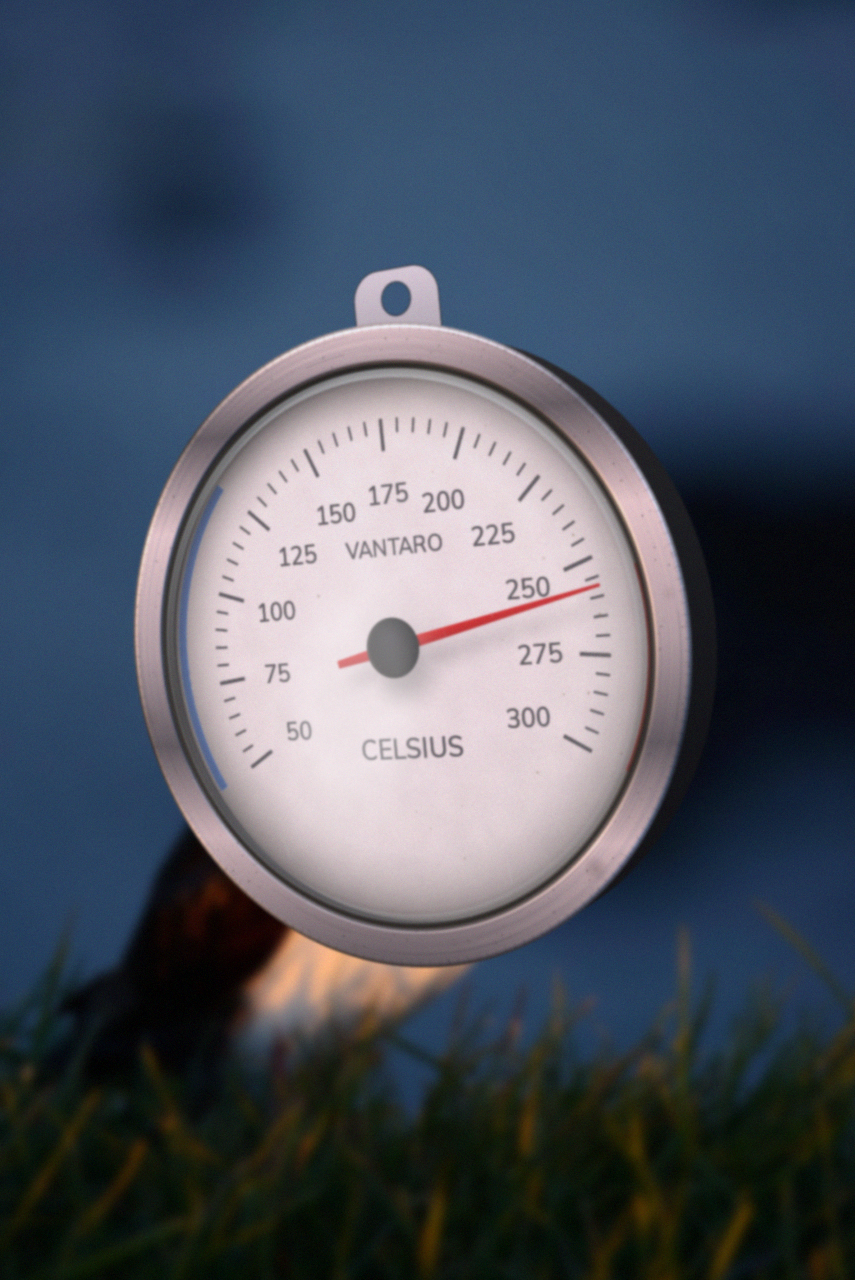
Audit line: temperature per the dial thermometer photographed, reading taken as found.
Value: 257.5 °C
